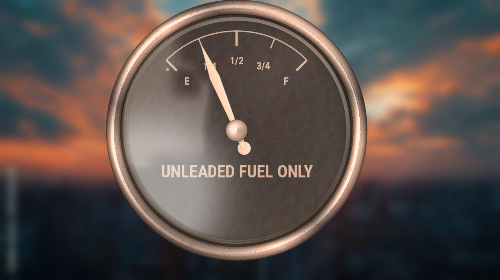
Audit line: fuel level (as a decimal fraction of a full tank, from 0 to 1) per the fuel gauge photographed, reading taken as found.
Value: 0.25
